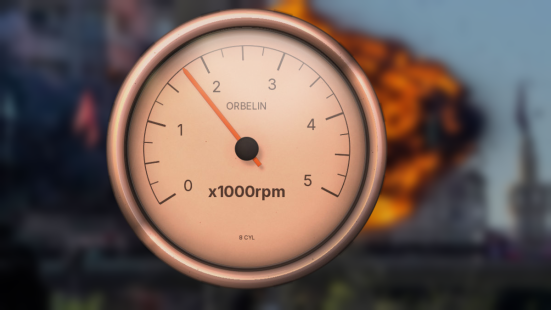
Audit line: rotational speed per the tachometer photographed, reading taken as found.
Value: 1750 rpm
